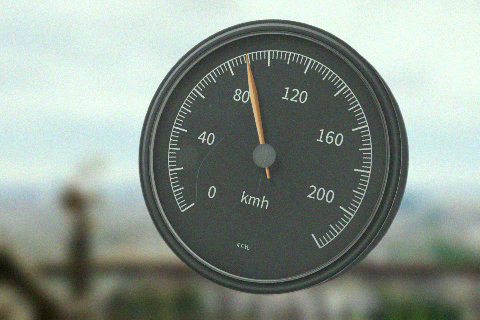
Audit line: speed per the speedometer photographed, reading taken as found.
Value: 90 km/h
